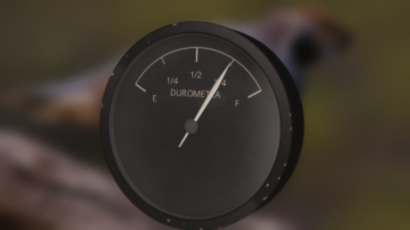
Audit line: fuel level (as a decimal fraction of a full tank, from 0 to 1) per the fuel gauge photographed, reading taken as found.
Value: 0.75
